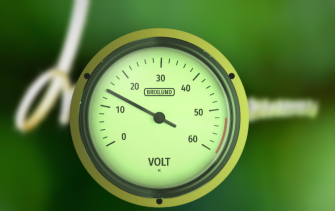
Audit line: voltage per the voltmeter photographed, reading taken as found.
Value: 14 V
